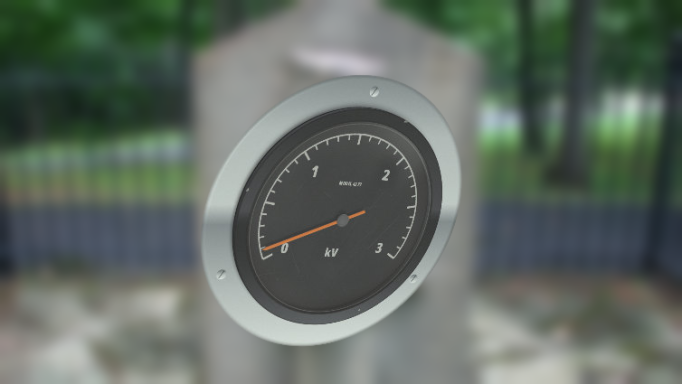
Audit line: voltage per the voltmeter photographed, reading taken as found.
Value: 0.1 kV
